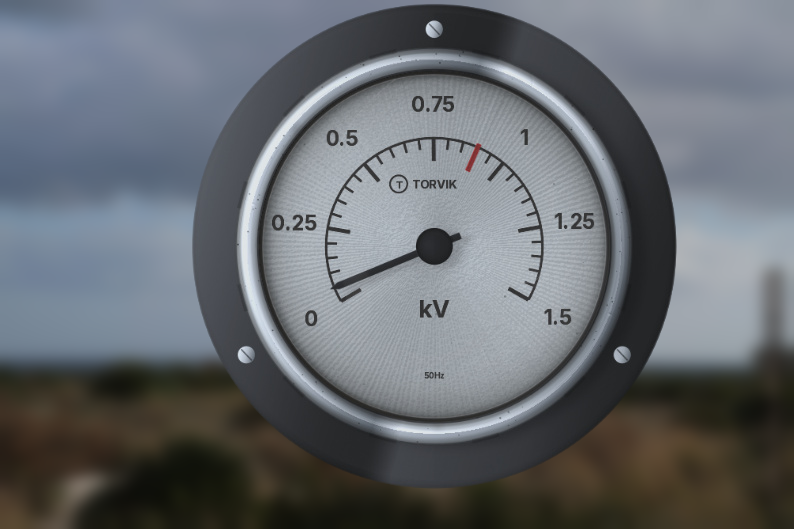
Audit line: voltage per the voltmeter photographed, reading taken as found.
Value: 0.05 kV
